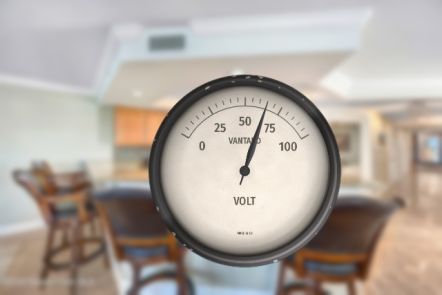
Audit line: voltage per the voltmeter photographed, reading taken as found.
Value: 65 V
